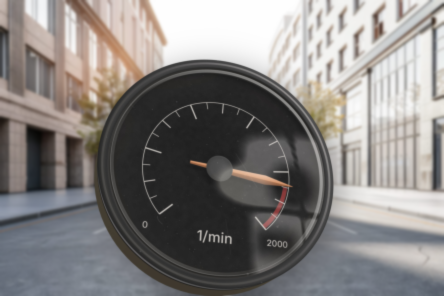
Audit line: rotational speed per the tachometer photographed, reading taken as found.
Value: 1700 rpm
